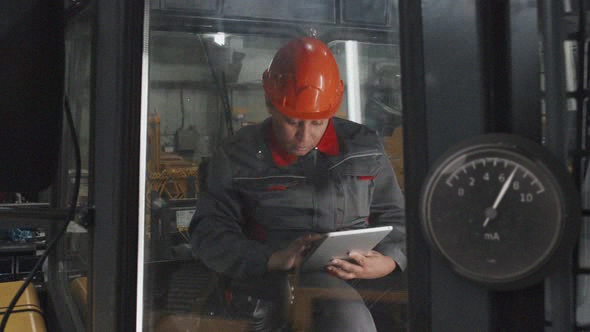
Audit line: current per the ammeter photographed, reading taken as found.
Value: 7 mA
